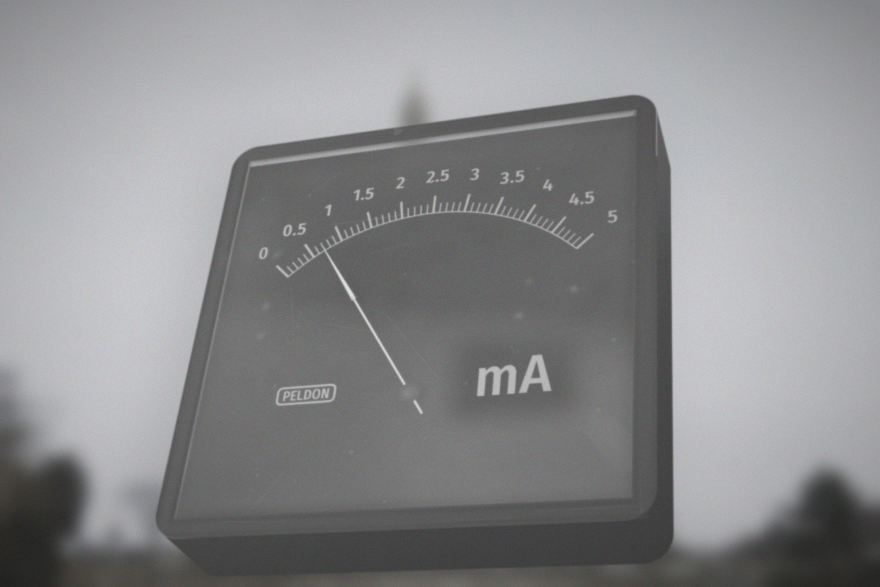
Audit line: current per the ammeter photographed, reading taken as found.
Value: 0.7 mA
